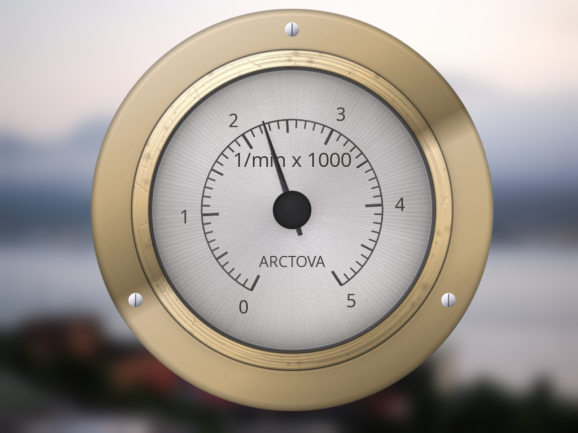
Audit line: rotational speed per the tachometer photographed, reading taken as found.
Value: 2250 rpm
